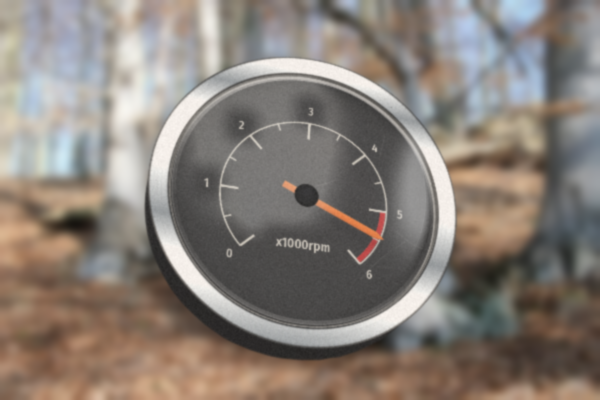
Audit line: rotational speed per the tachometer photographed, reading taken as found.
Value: 5500 rpm
